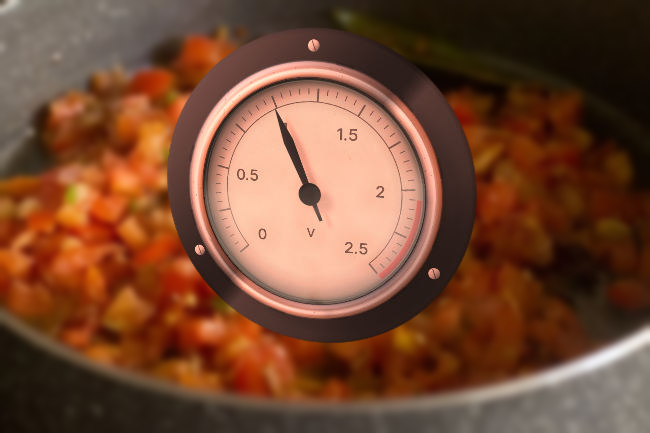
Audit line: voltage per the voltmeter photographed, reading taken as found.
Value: 1 V
